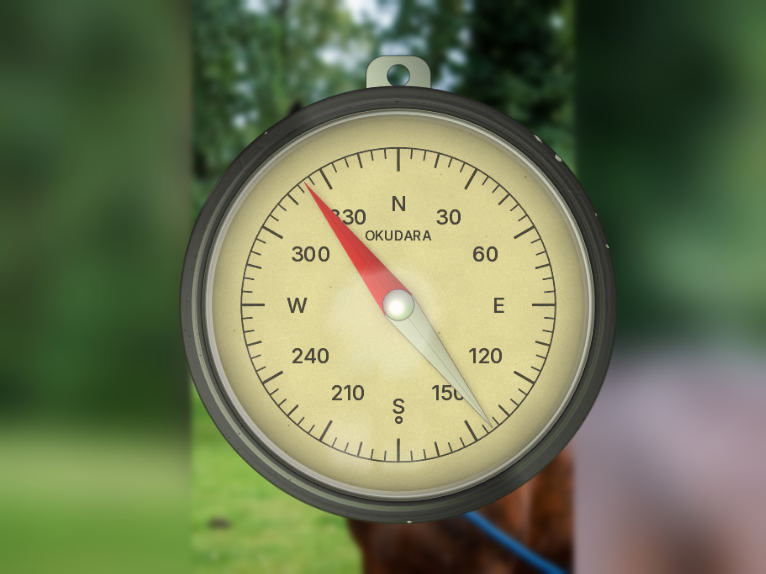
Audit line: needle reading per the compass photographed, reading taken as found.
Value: 322.5 °
